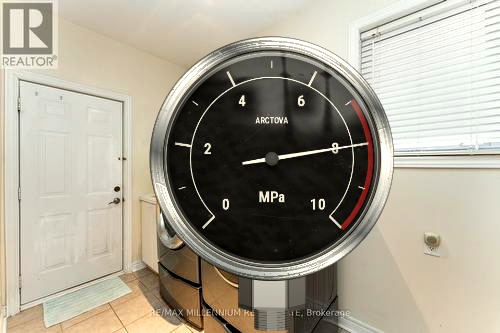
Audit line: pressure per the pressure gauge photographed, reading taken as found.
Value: 8 MPa
